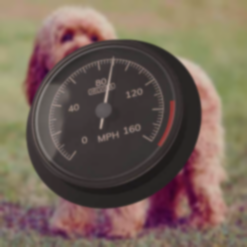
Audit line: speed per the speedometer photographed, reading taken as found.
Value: 90 mph
